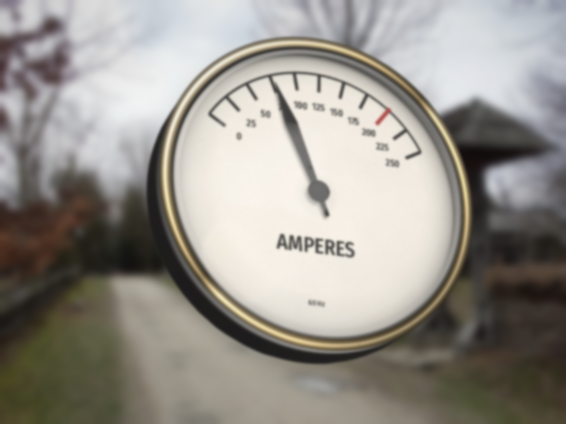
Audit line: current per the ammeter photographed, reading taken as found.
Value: 75 A
